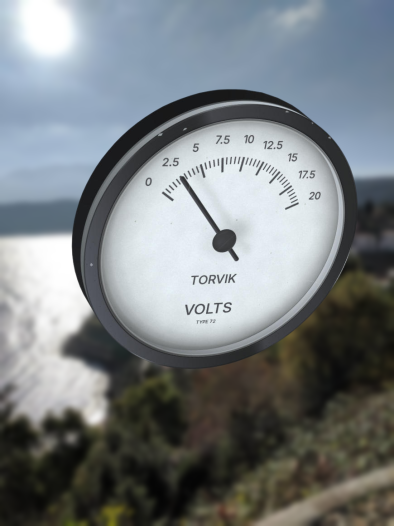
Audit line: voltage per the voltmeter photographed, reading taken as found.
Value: 2.5 V
